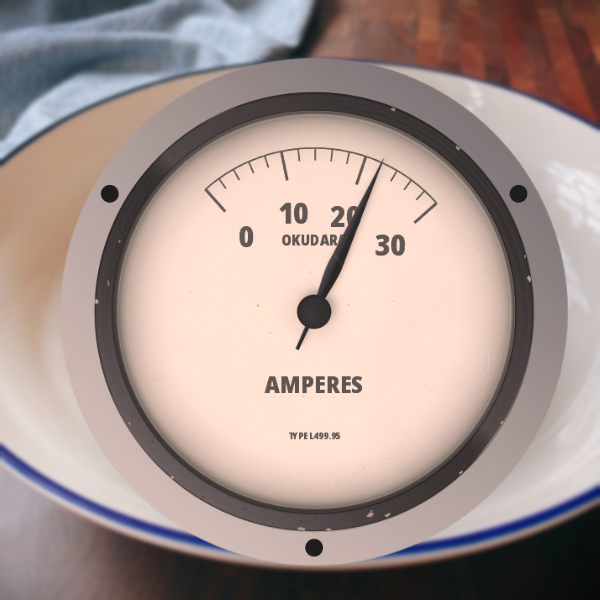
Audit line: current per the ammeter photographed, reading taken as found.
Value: 22 A
